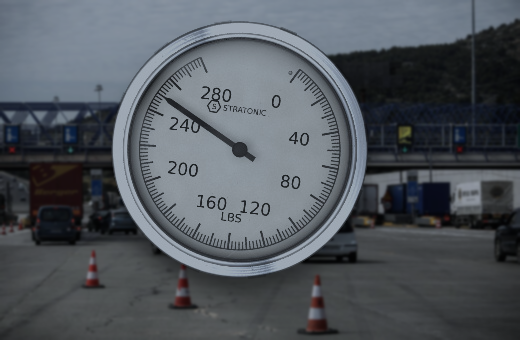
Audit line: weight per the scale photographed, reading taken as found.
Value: 250 lb
